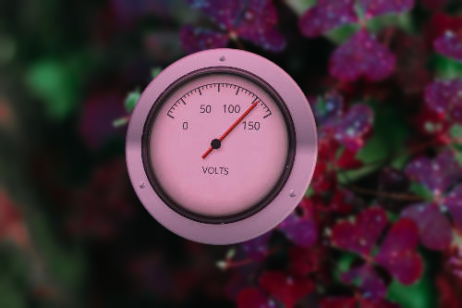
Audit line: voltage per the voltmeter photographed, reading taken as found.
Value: 130 V
